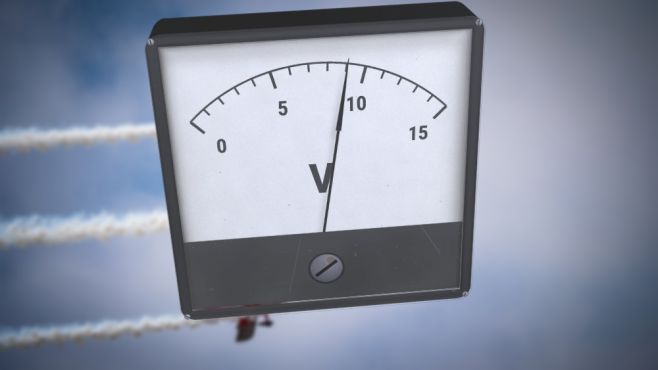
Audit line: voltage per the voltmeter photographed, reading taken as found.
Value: 9 V
